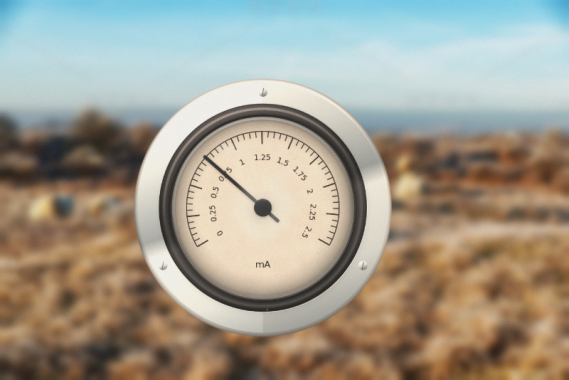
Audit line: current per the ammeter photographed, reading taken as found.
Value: 0.75 mA
